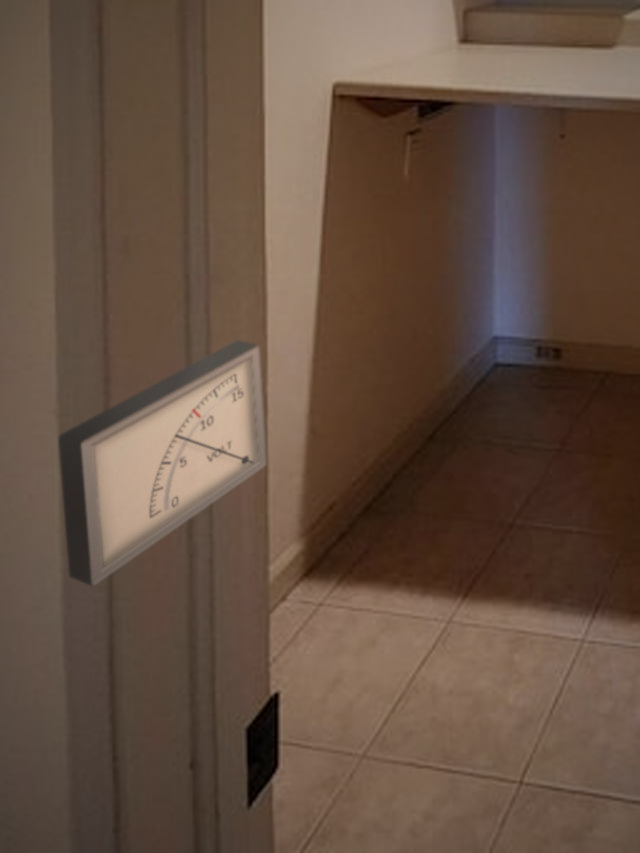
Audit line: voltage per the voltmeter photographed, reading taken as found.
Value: 7.5 V
